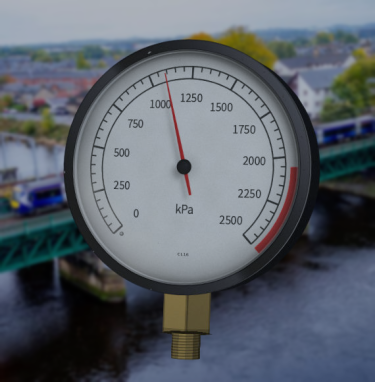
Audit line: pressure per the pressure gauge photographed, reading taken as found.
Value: 1100 kPa
